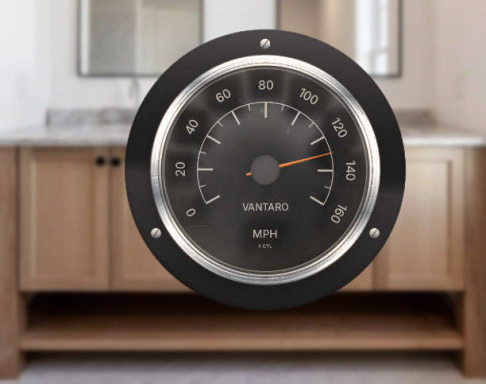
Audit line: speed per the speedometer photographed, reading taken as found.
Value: 130 mph
